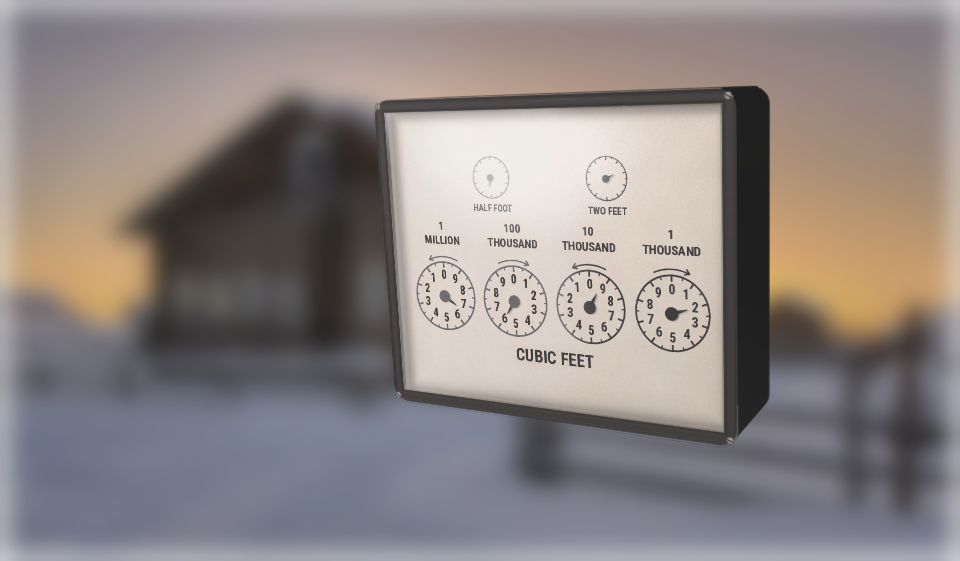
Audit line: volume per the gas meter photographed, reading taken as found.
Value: 659200 ft³
